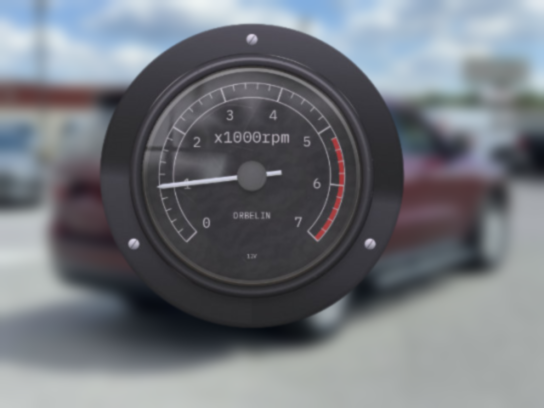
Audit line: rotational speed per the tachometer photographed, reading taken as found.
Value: 1000 rpm
